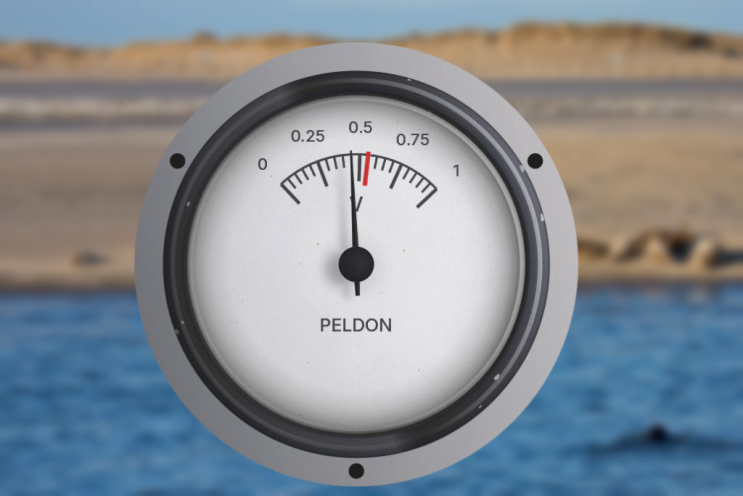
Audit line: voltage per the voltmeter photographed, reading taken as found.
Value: 0.45 V
